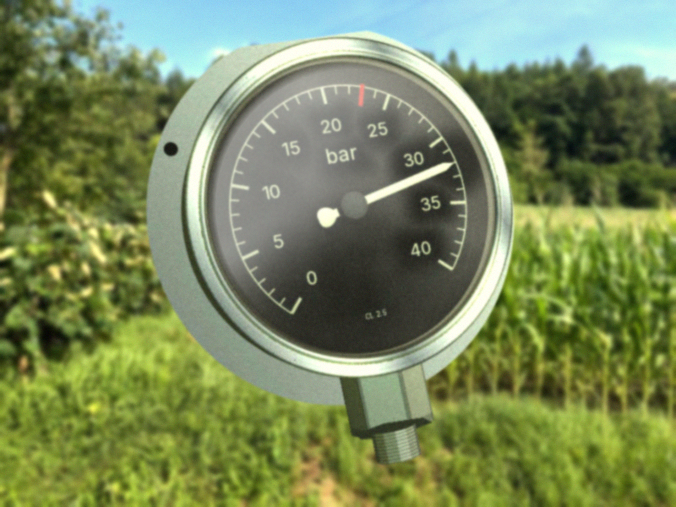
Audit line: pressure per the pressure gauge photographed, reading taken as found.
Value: 32 bar
